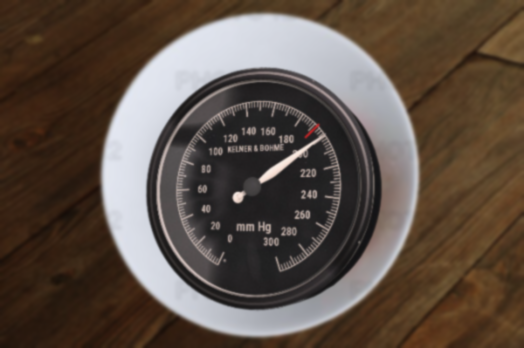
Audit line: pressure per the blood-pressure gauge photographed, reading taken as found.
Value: 200 mmHg
